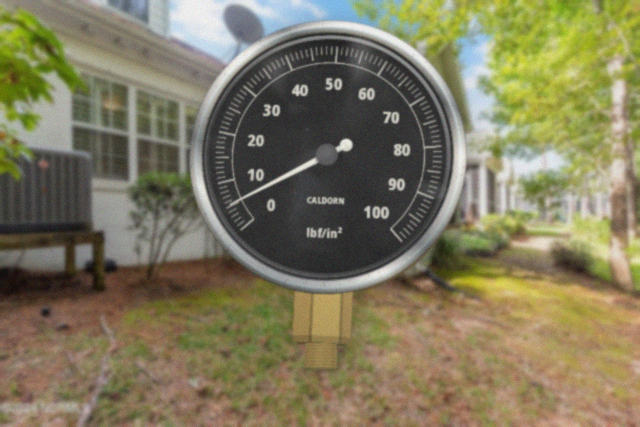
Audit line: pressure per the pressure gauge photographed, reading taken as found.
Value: 5 psi
